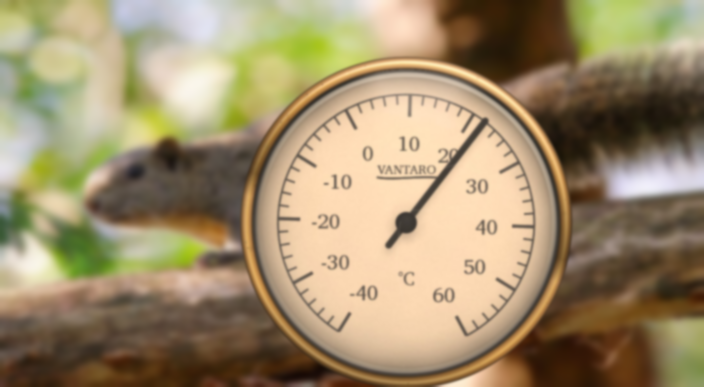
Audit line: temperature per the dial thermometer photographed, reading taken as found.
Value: 22 °C
